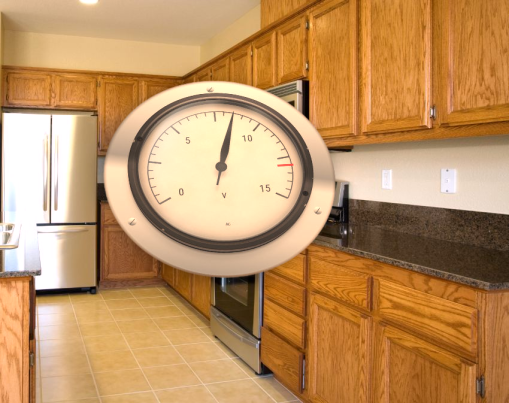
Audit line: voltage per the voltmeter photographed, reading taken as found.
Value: 8.5 V
